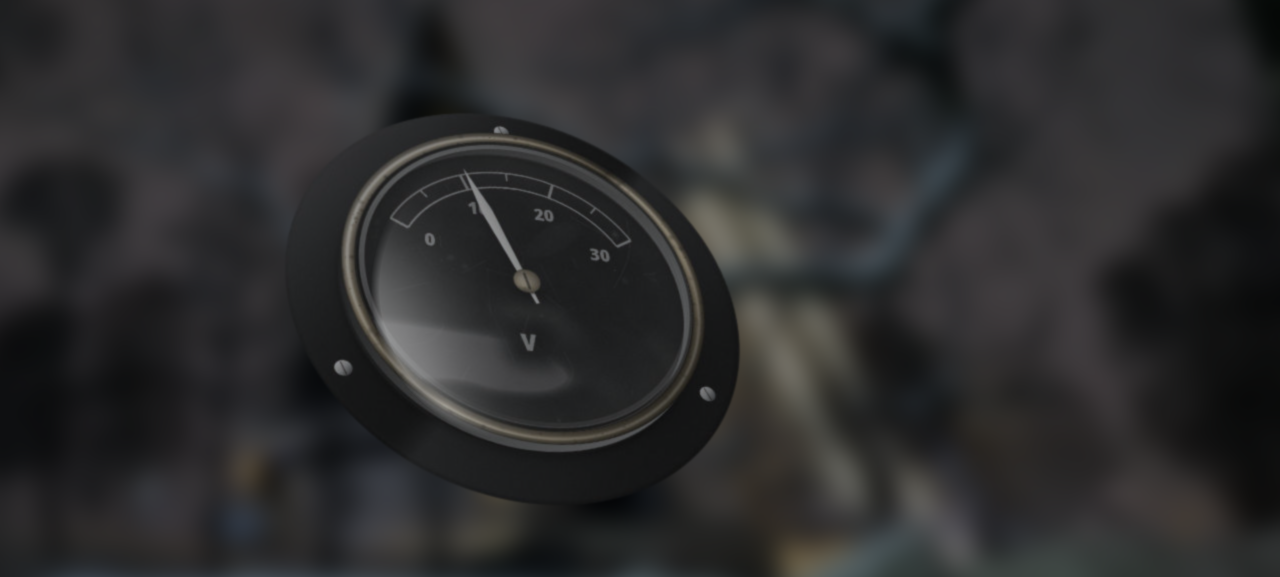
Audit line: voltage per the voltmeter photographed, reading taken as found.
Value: 10 V
